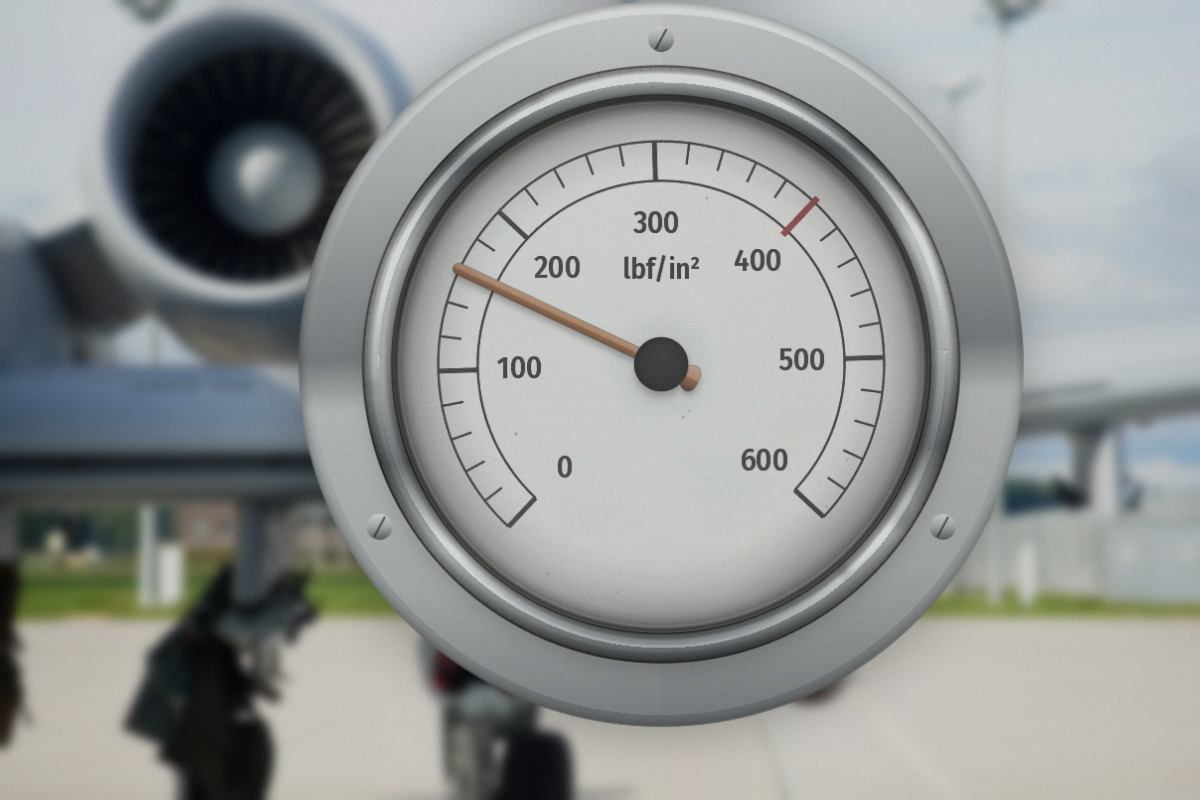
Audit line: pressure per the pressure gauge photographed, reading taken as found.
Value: 160 psi
